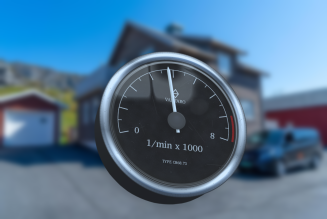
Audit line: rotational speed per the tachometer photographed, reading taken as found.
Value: 3750 rpm
